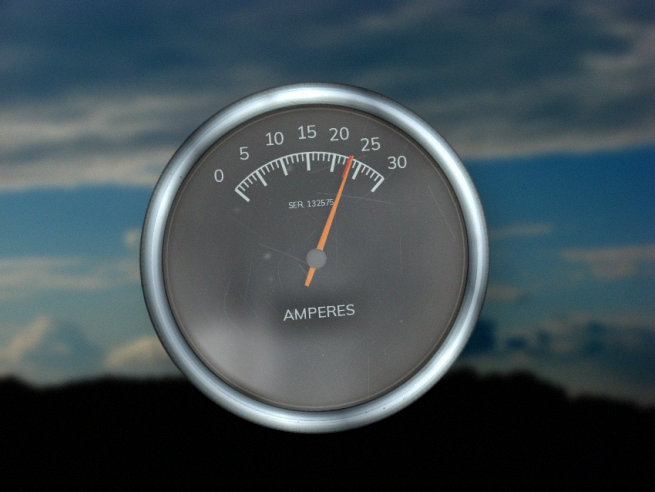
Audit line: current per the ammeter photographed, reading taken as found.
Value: 23 A
